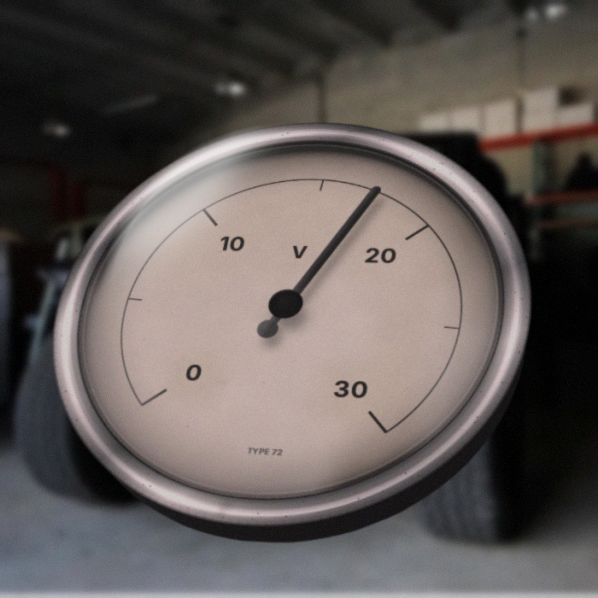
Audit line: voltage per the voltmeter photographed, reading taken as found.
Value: 17.5 V
